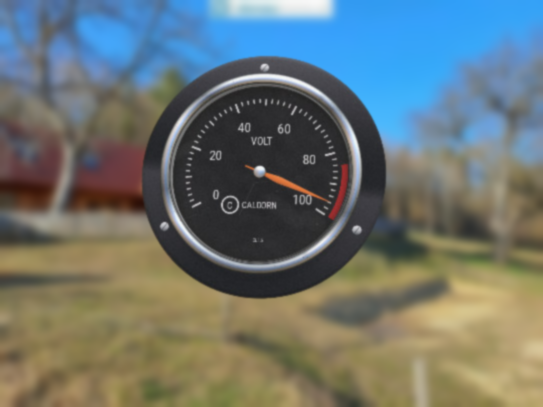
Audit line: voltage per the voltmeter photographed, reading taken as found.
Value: 96 V
